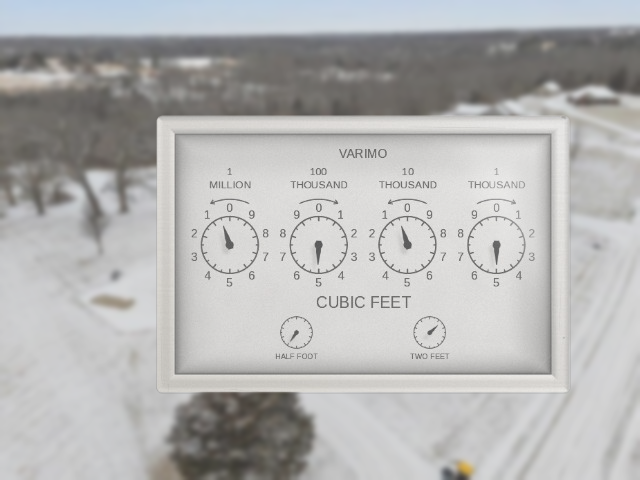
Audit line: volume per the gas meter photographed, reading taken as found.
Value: 50500 ft³
